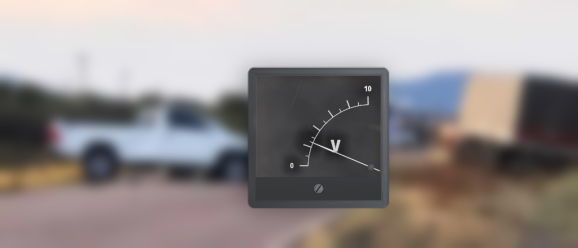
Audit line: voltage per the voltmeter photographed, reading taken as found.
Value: 2.5 V
